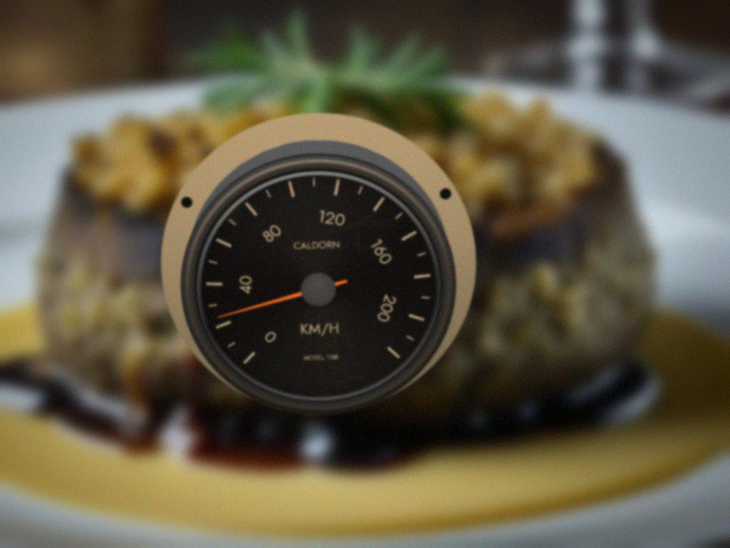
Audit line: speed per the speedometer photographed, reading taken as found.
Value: 25 km/h
